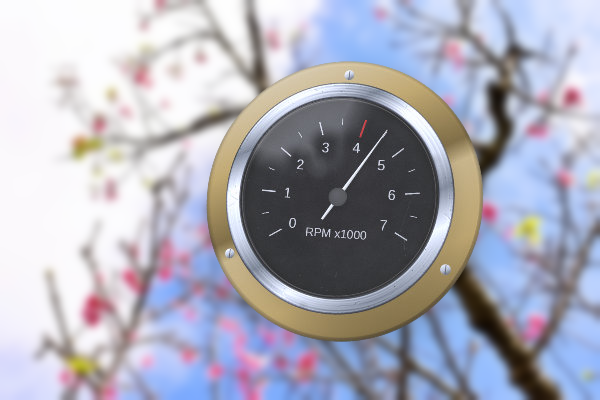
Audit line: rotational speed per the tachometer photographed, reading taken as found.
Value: 4500 rpm
